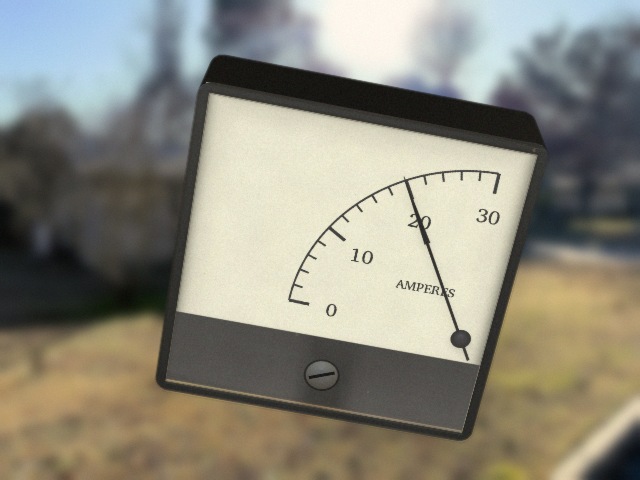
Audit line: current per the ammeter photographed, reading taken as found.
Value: 20 A
